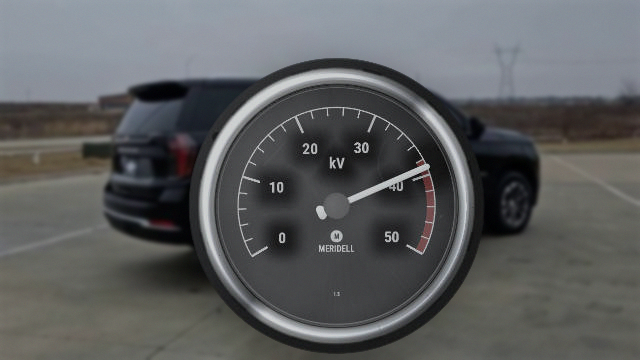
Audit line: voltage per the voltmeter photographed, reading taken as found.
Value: 39 kV
